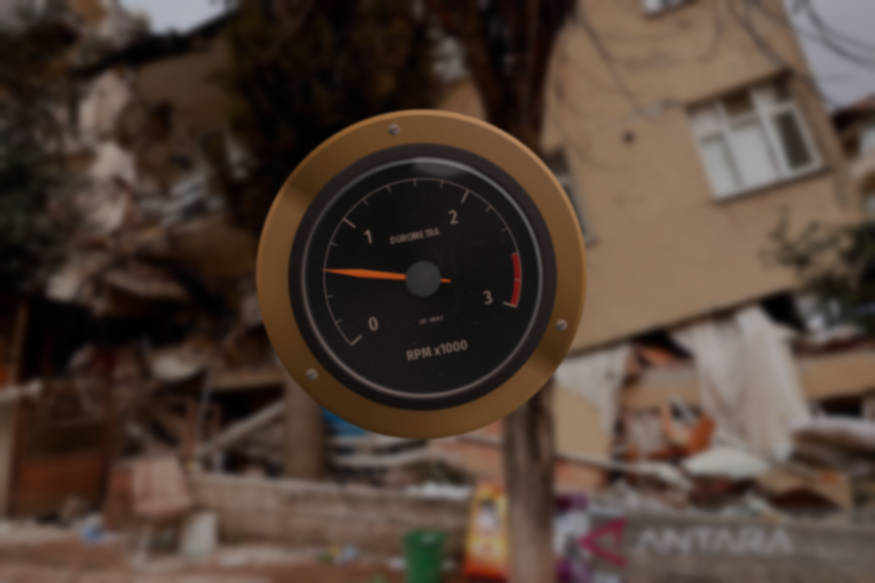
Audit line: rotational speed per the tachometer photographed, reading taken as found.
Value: 600 rpm
